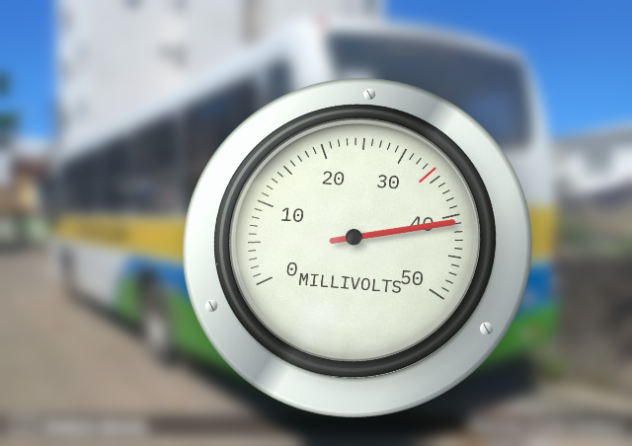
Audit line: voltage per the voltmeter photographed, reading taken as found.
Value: 41 mV
